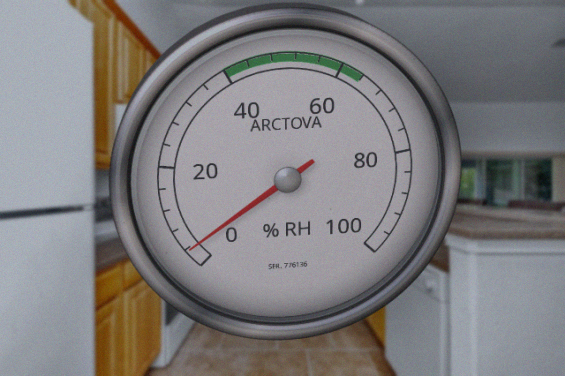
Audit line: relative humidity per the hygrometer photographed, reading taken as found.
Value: 4 %
